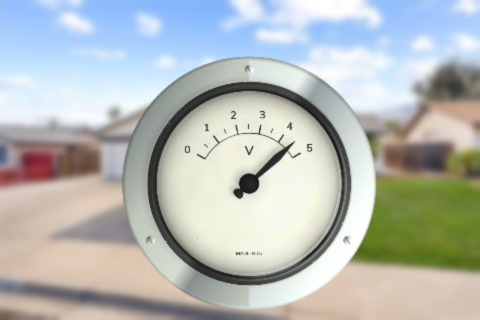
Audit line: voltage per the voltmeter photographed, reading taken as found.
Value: 4.5 V
